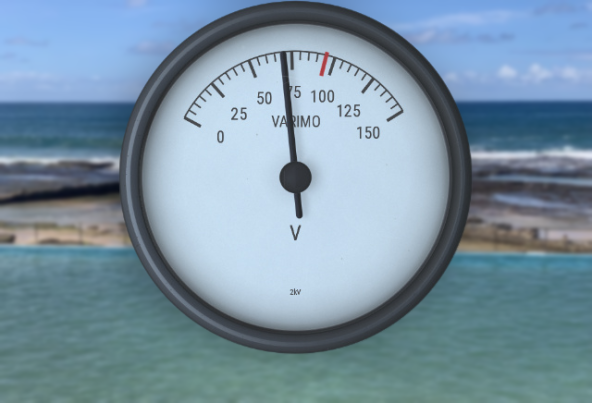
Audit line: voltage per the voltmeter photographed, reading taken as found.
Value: 70 V
